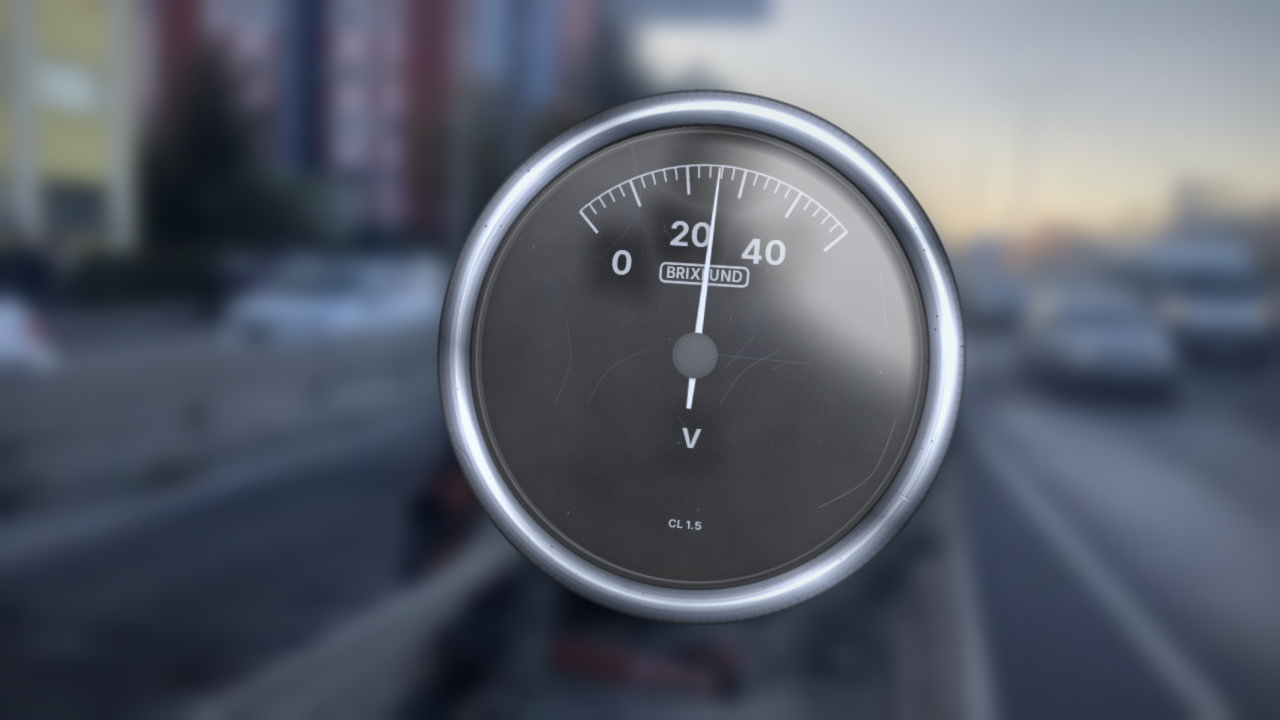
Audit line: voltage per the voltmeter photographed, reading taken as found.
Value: 26 V
